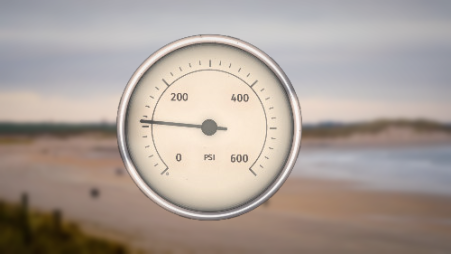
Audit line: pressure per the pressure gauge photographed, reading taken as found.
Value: 110 psi
